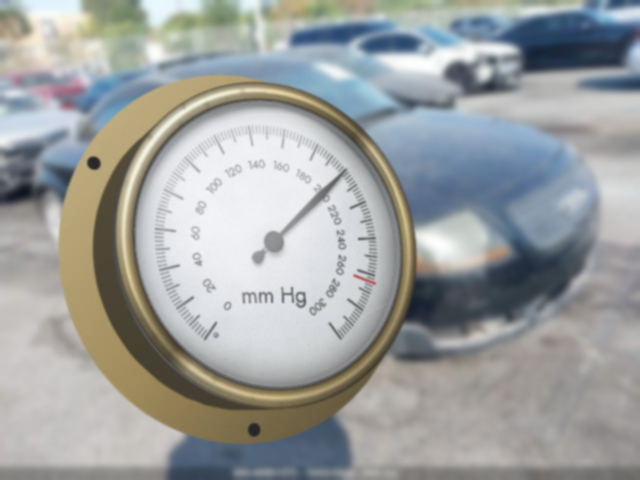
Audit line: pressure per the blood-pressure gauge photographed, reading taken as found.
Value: 200 mmHg
